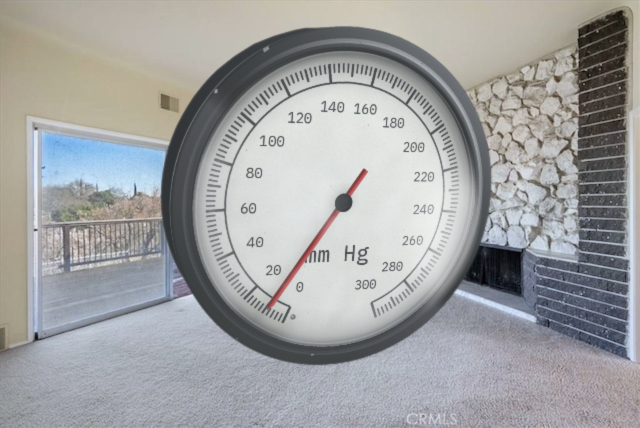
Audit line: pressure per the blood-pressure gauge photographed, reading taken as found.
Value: 10 mmHg
